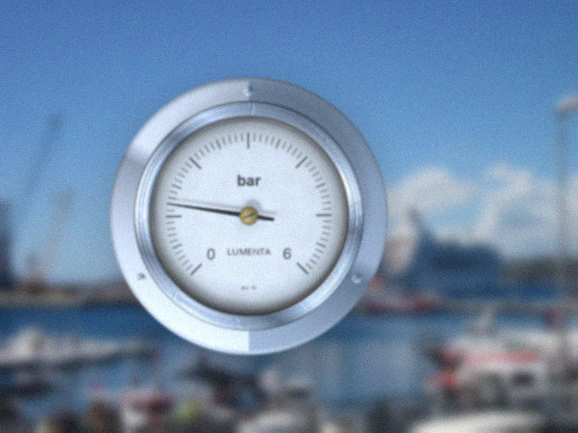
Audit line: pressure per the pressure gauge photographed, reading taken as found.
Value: 1.2 bar
